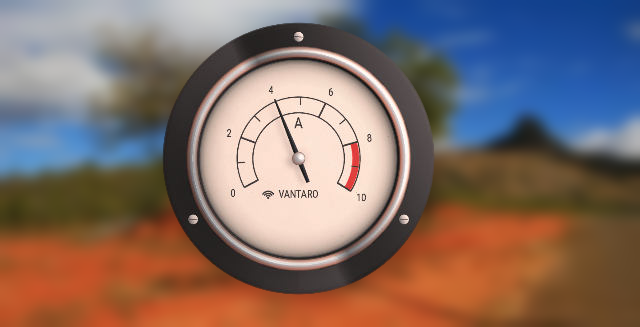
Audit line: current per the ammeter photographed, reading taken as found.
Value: 4 A
